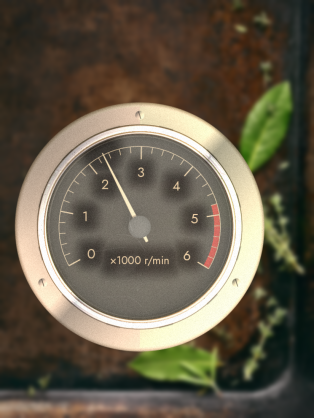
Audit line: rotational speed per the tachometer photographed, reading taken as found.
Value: 2300 rpm
